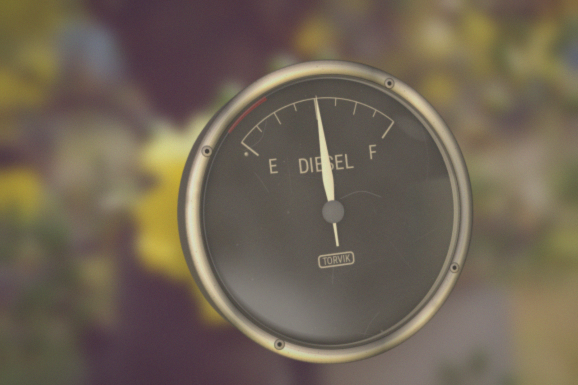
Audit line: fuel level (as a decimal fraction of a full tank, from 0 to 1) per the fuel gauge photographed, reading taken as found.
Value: 0.5
